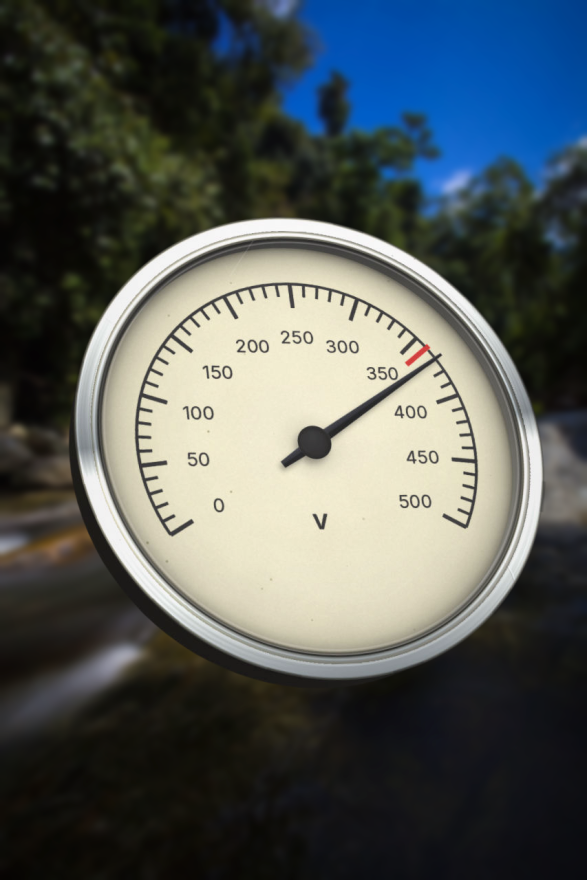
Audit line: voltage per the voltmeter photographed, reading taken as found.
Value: 370 V
